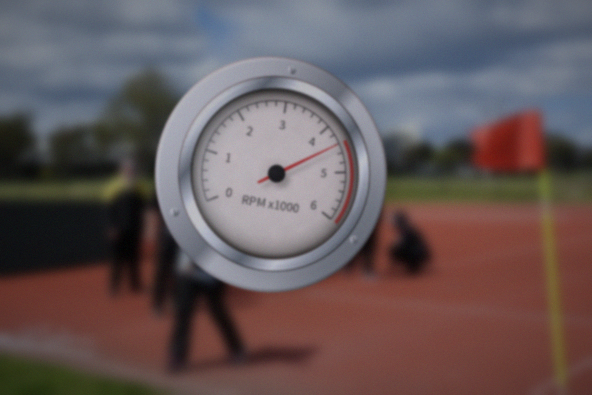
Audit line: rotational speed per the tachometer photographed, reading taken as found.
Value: 4400 rpm
